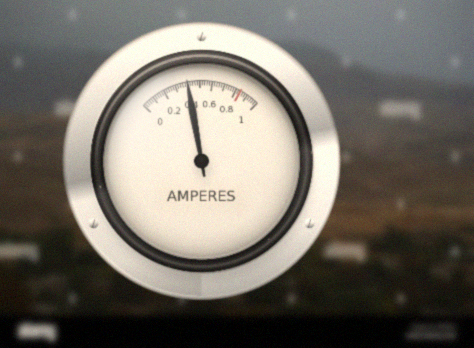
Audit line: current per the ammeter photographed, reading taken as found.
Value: 0.4 A
